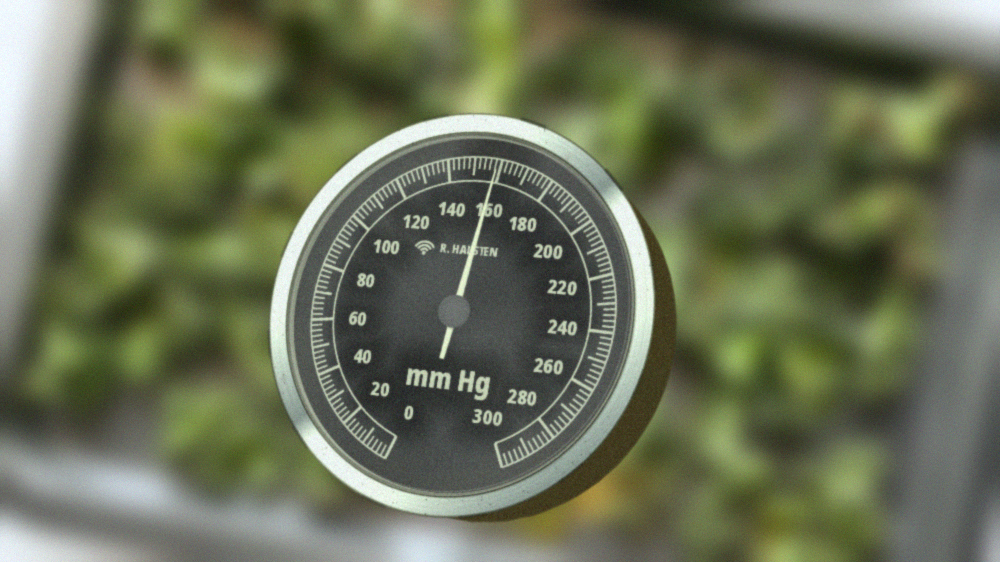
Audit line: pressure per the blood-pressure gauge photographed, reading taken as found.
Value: 160 mmHg
